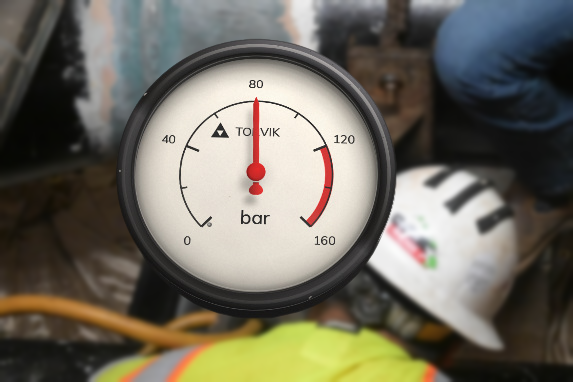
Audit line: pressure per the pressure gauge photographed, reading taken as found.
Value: 80 bar
